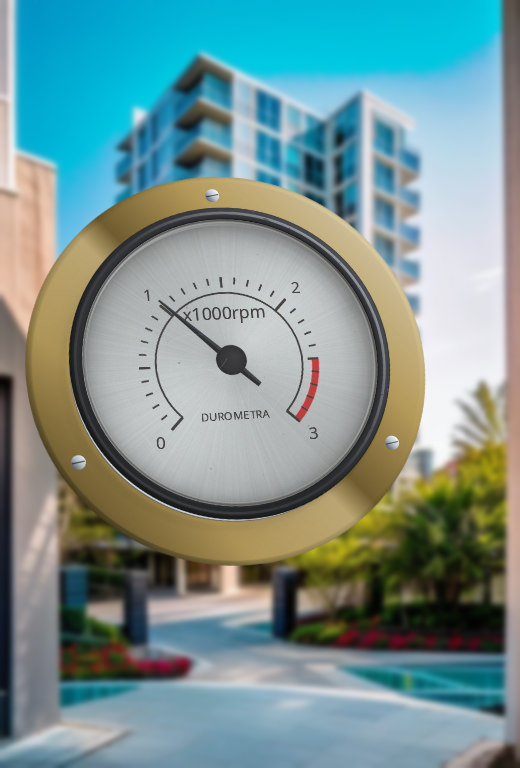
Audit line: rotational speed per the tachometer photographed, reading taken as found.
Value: 1000 rpm
